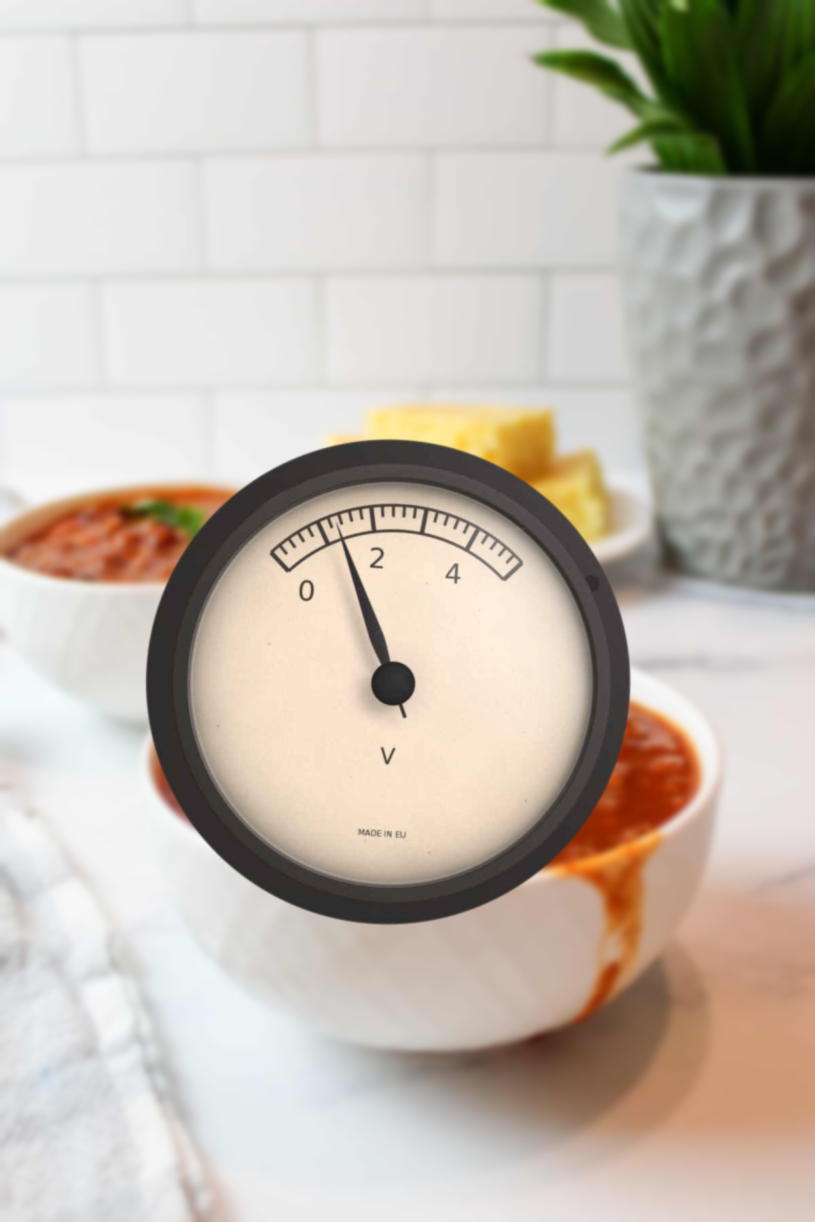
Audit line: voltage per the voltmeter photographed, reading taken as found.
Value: 1.3 V
